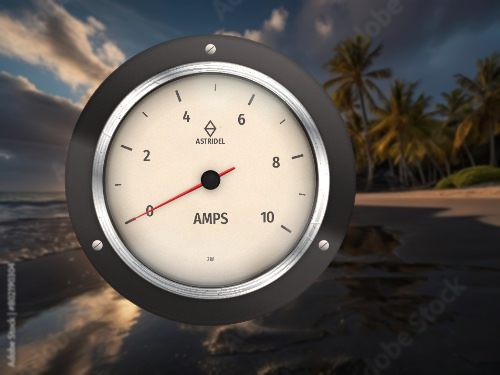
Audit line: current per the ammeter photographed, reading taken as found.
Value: 0 A
